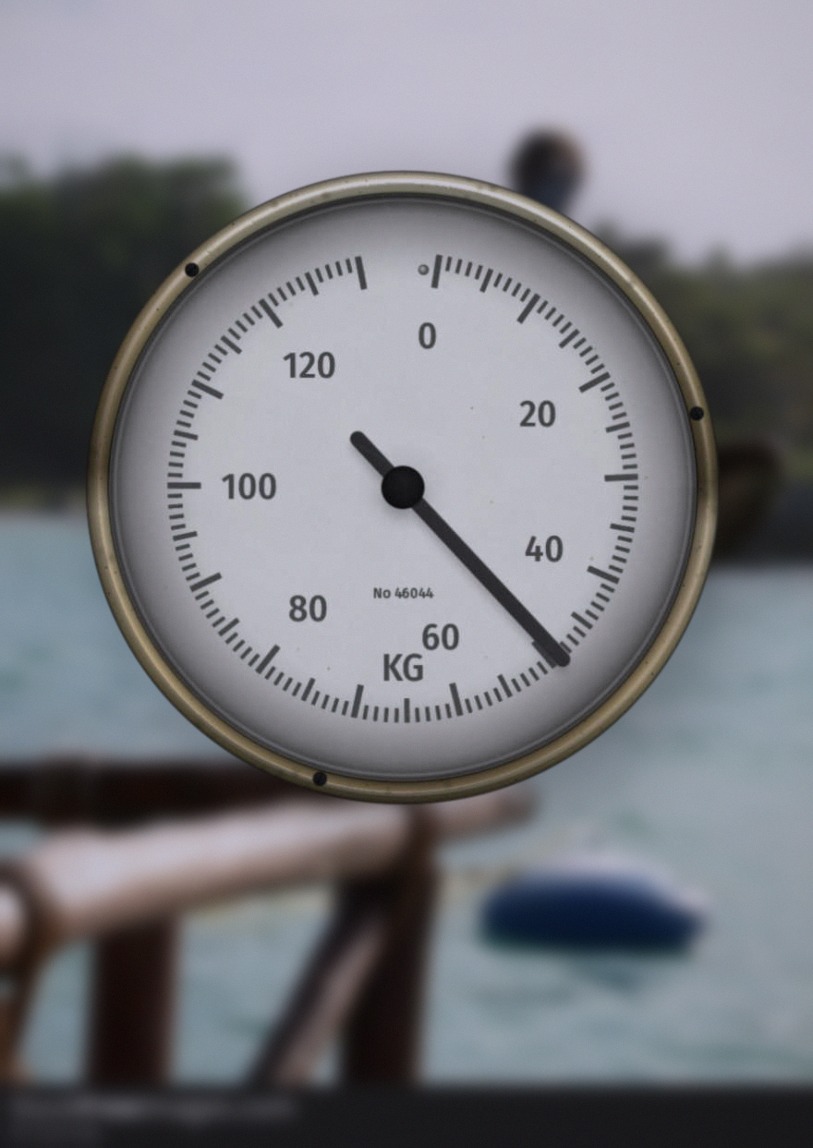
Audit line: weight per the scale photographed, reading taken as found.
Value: 49 kg
